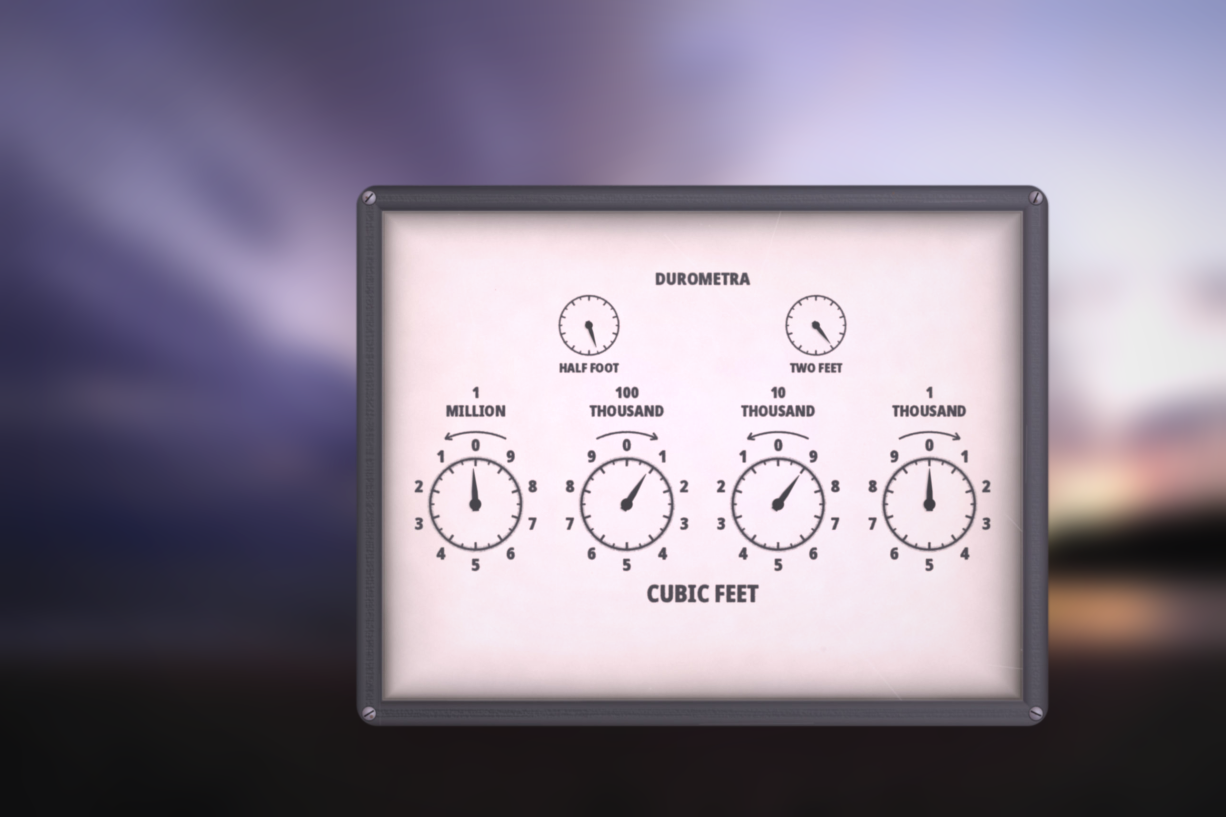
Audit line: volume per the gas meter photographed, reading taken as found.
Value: 9000 ft³
